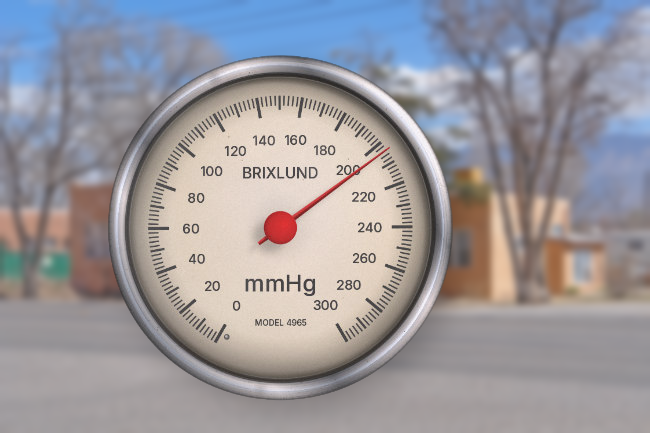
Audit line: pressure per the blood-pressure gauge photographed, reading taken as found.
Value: 204 mmHg
